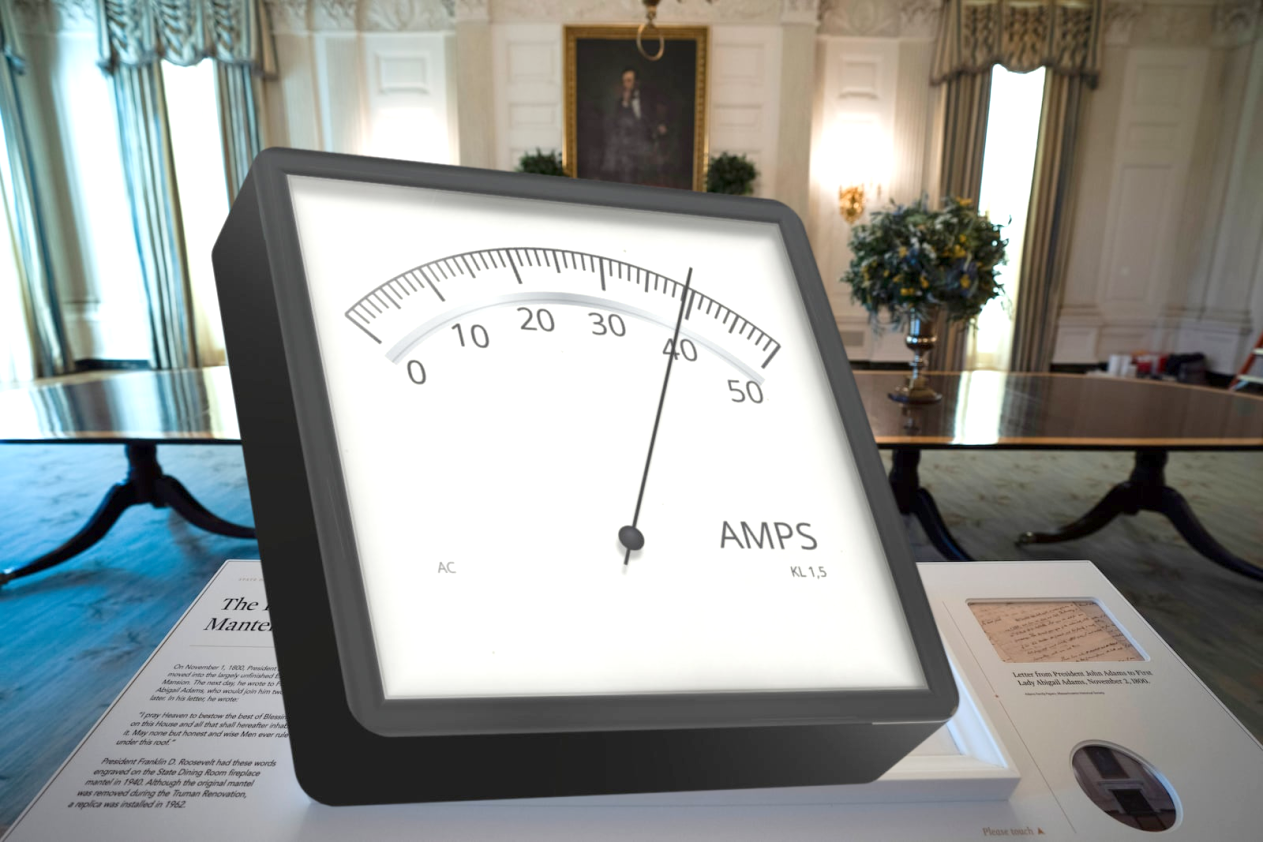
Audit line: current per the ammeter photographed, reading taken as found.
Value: 39 A
